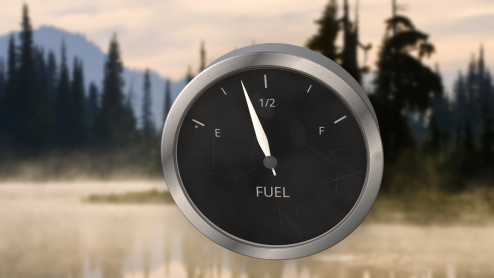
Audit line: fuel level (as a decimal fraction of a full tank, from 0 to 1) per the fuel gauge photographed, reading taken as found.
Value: 0.375
